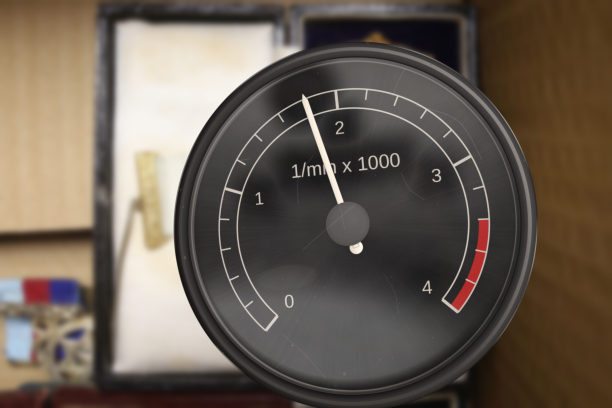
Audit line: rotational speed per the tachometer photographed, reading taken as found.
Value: 1800 rpm
